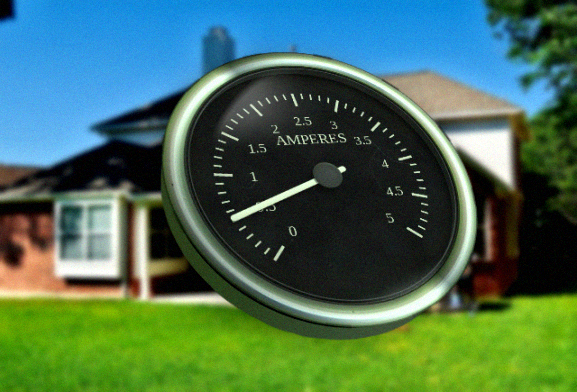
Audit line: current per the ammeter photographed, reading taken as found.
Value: 0.5 A
